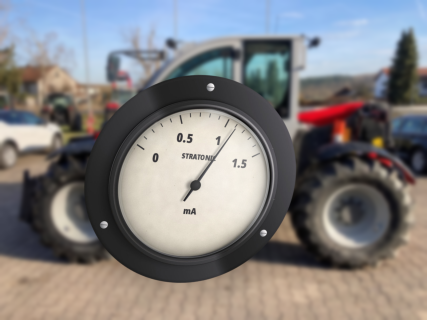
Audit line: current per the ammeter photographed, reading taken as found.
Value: 1.1 mA
